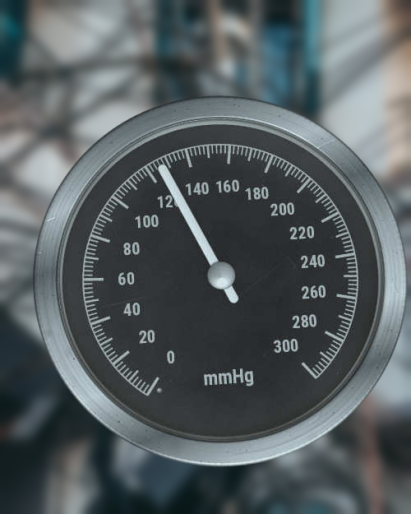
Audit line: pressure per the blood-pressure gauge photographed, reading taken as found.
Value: 126 mmHg
